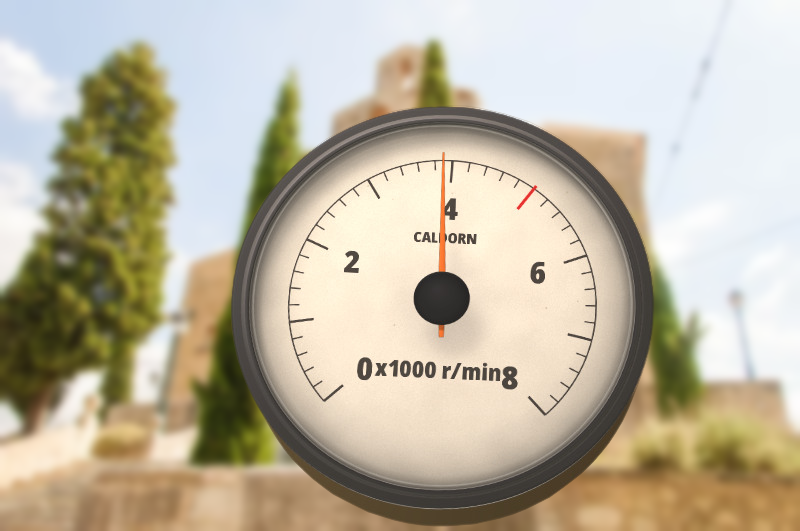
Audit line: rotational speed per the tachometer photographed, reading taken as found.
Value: 3900 rpm
